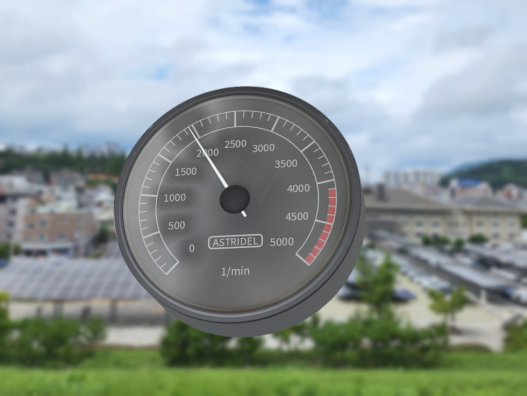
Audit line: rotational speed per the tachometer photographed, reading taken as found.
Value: 1950 rpm
